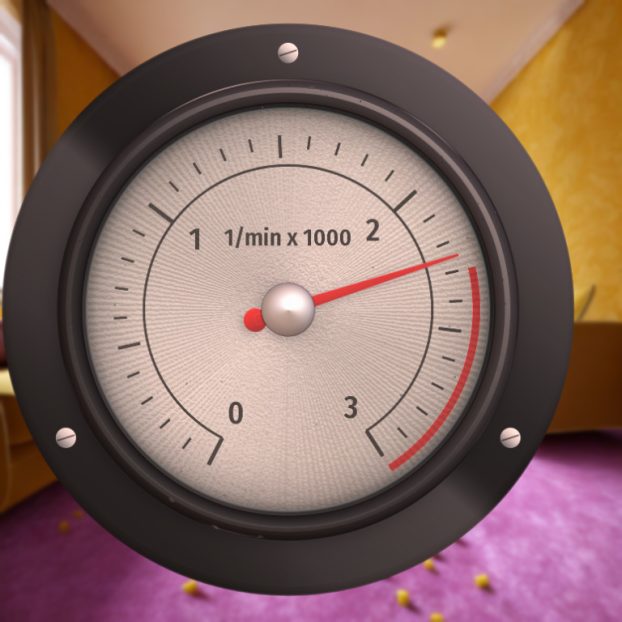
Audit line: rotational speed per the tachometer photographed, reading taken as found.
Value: 2250 rpm
